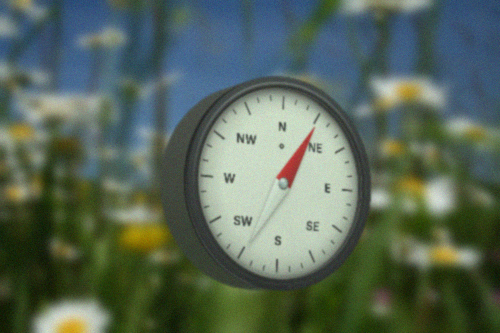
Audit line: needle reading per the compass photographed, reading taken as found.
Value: 30 °
